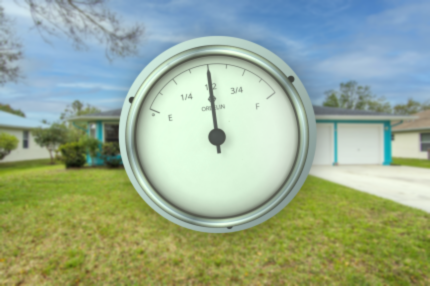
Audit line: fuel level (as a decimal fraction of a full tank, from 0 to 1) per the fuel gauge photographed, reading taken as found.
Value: 0.5
